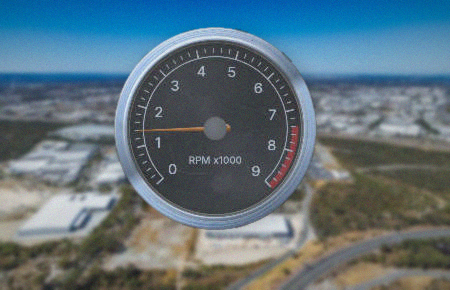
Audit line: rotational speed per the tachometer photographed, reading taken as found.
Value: 1400 rpm
